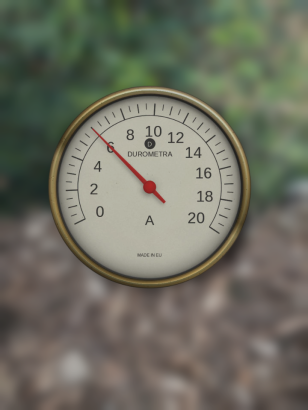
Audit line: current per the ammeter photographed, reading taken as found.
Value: 6 A
